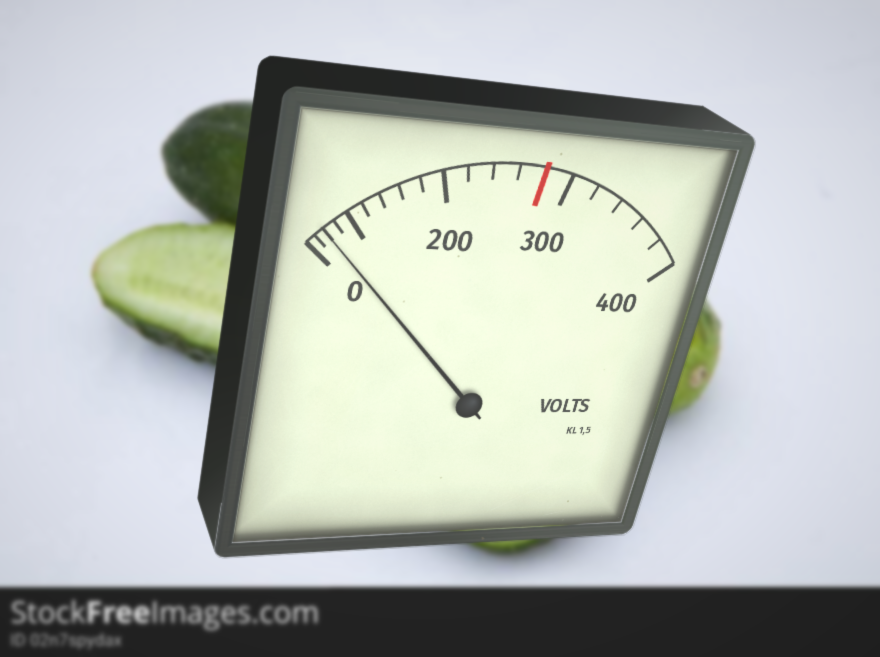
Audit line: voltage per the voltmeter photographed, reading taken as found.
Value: 60 V
